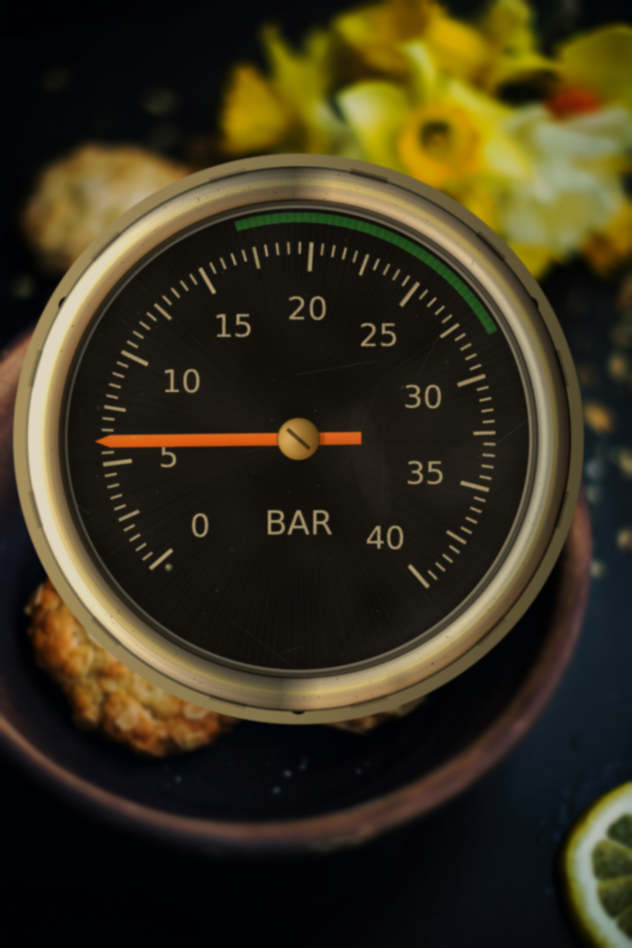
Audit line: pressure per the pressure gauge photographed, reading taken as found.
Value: 6 bar
